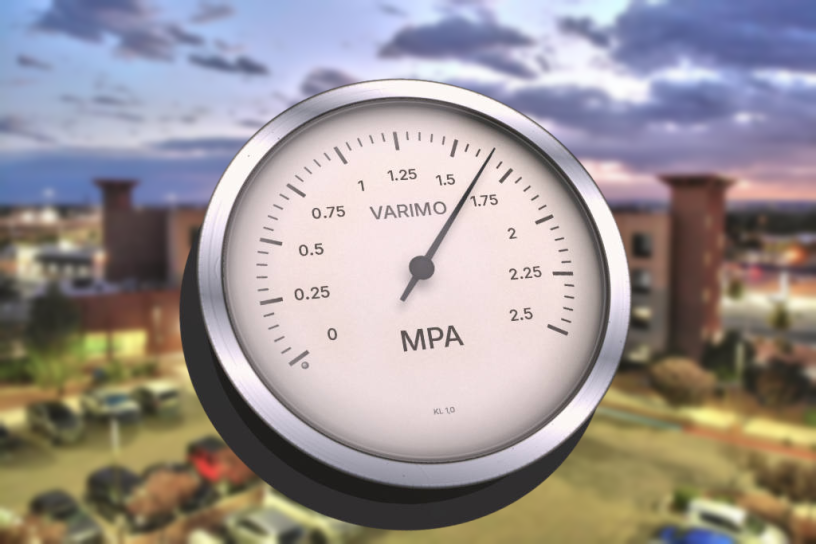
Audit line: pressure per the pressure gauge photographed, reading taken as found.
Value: 1.65 MPa
